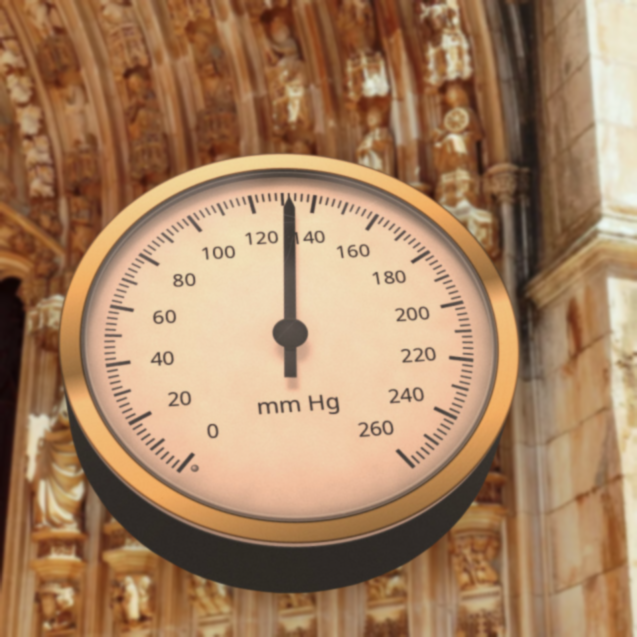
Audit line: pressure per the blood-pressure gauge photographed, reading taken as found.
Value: 132 mmHg
